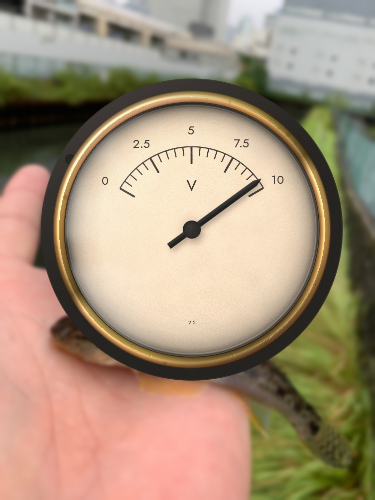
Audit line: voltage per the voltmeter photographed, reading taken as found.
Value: 9.5 V
